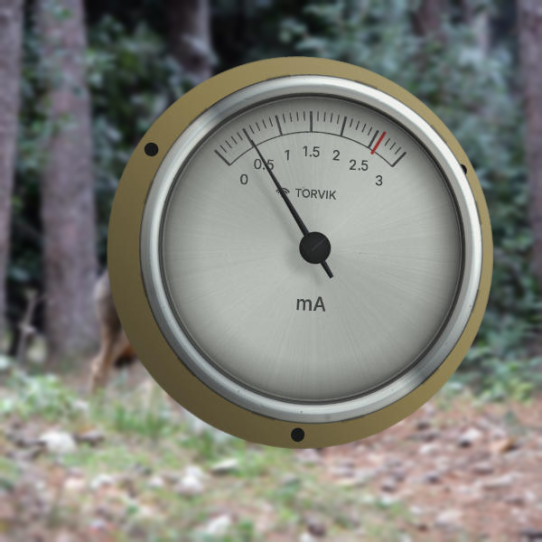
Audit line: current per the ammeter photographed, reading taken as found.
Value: 0.5 mA
